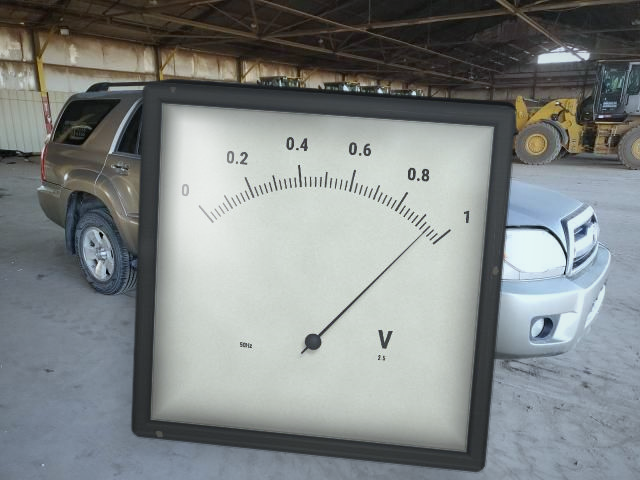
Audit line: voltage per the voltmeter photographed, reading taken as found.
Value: 0.94 V
